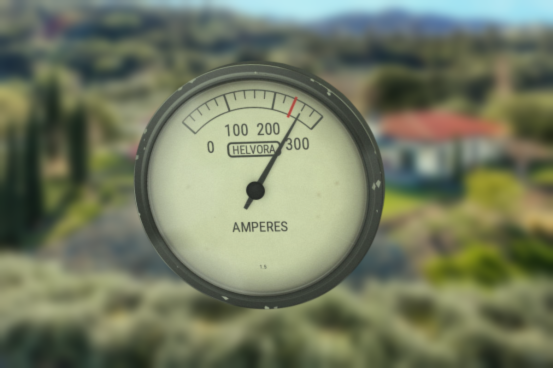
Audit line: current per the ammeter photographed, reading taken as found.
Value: 260 A
